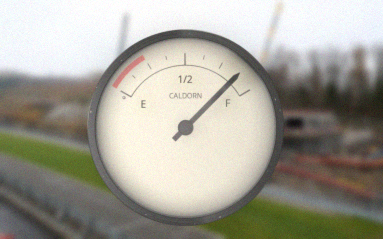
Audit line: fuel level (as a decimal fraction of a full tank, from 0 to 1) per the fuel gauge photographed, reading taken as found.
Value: 0.875
